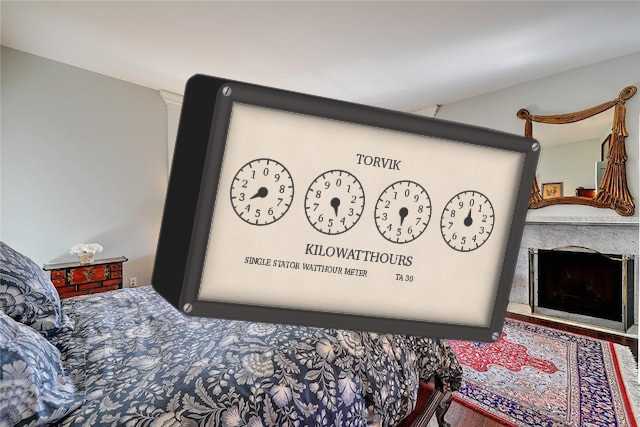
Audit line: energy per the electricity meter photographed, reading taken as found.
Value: 3450 kWh
